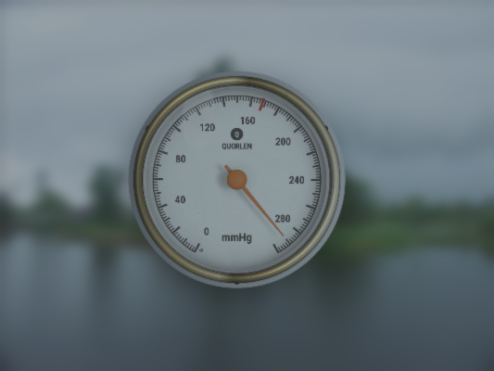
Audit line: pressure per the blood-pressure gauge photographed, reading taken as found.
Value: 290 mmHg
